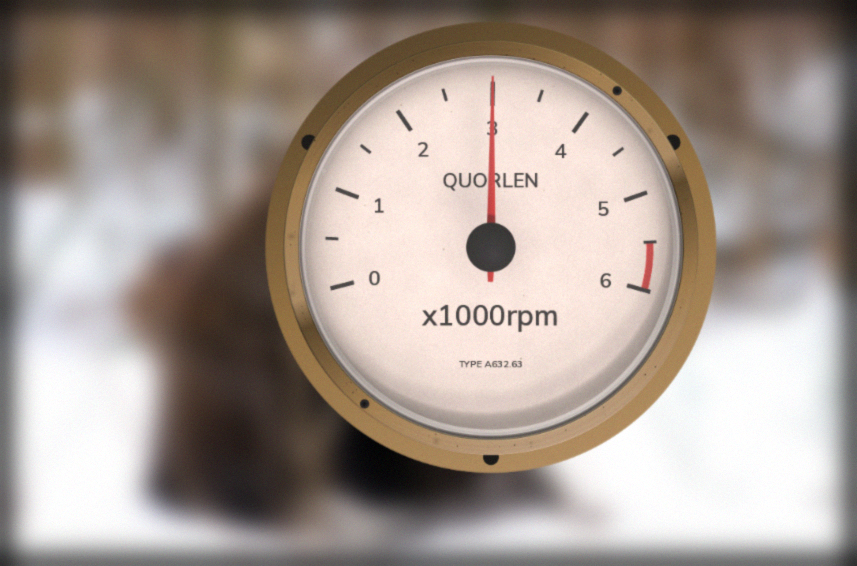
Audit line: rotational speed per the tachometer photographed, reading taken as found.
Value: 3000 rpm
